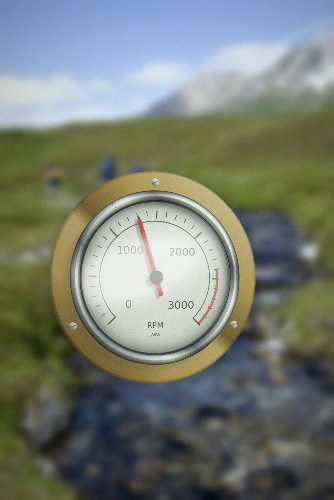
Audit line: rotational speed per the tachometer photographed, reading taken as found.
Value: 1300 rpm
